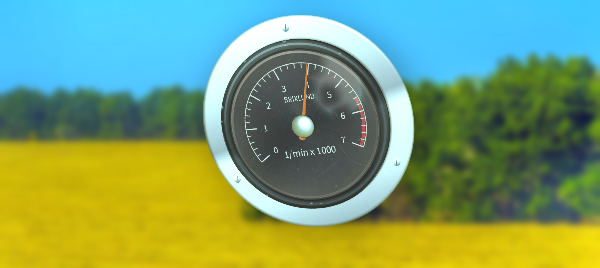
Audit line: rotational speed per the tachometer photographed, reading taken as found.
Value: 4000 rpm
